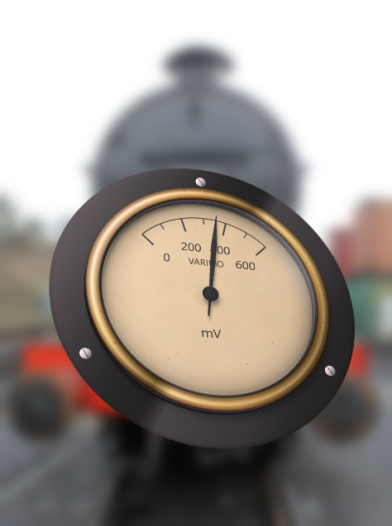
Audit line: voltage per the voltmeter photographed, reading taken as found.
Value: 350 mV
